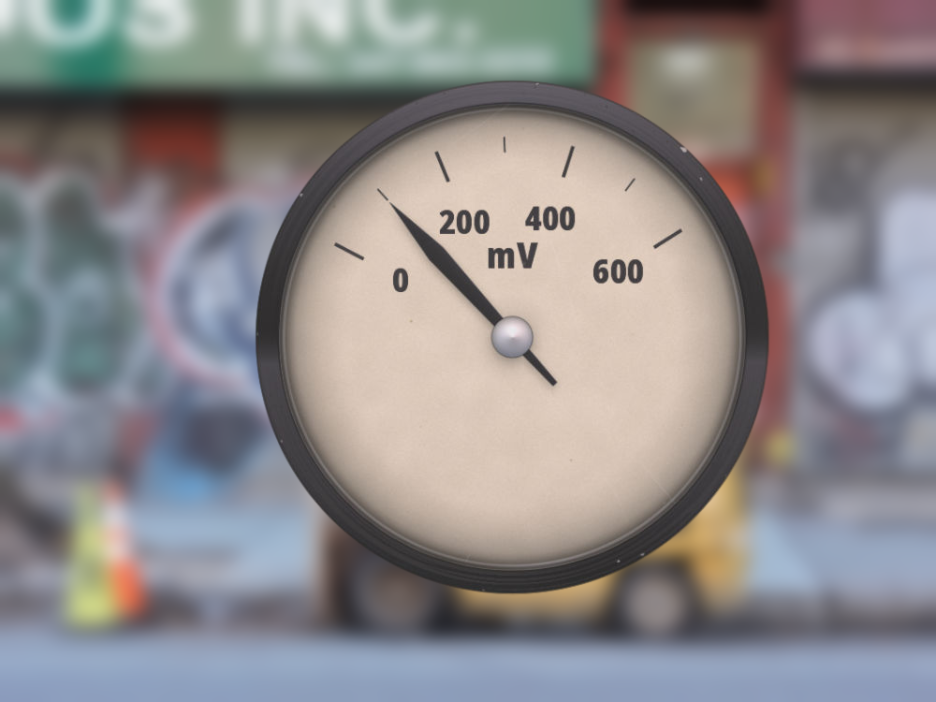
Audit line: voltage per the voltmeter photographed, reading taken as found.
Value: 100 mV
